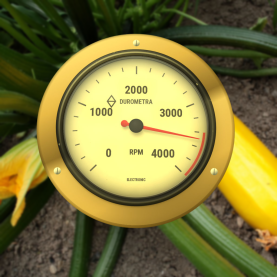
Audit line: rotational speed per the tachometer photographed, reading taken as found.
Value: 3500 rpm
